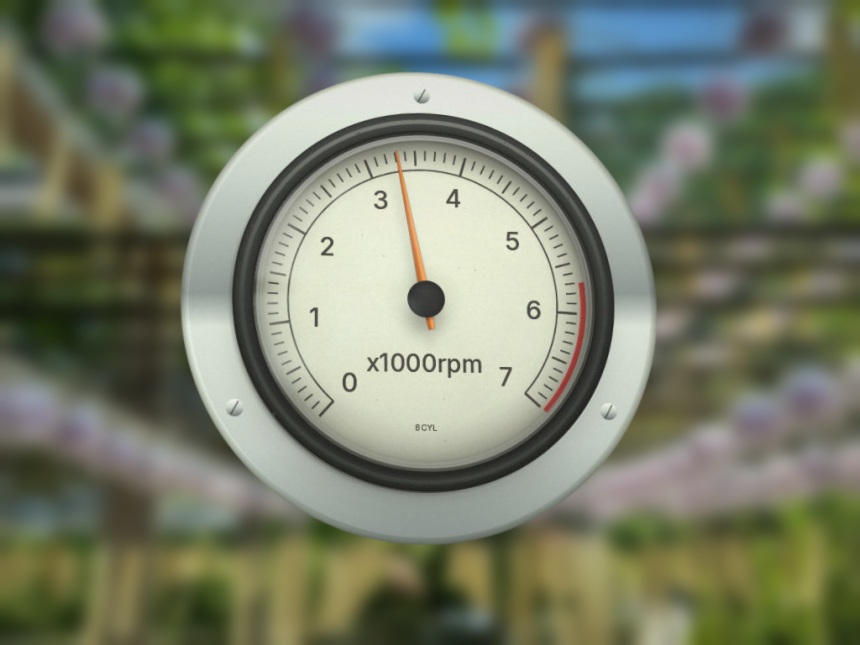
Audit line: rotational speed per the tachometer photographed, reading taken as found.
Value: 3300 rpm
